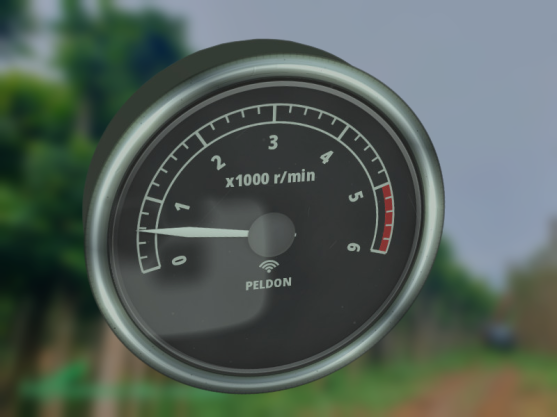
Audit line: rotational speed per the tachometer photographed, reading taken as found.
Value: 600 rpm
